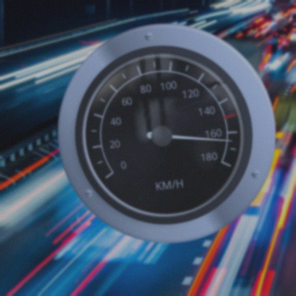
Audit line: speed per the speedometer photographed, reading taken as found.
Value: 165 km/h
